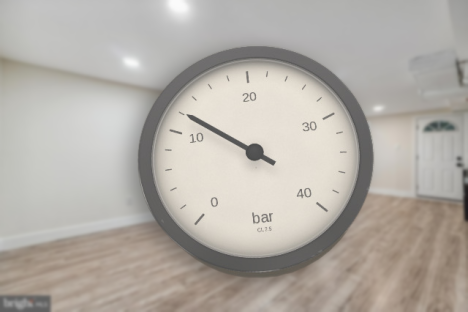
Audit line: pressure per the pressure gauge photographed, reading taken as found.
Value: 12 bar
